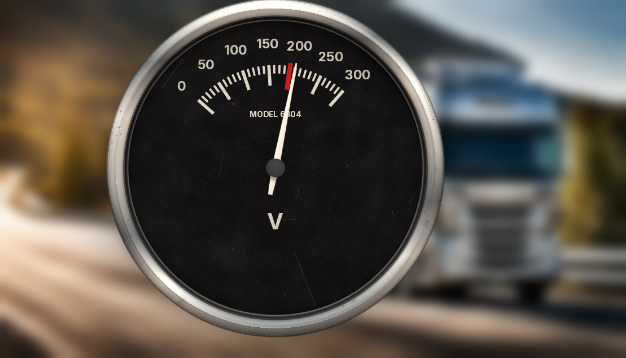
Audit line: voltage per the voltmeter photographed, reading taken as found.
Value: 200 V
